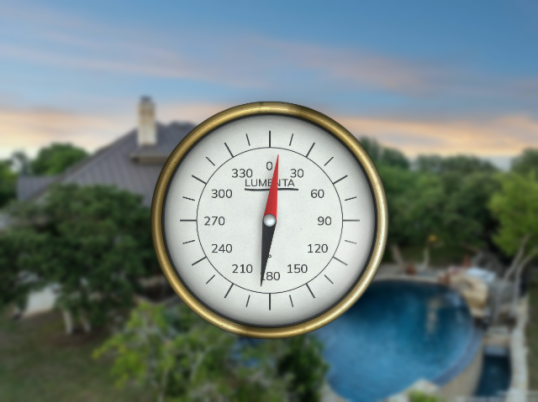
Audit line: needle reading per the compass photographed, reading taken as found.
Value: 7.5 °
